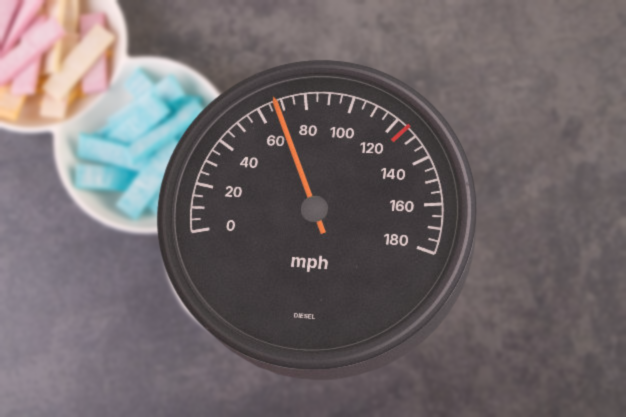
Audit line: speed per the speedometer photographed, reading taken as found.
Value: 67.5 mph
